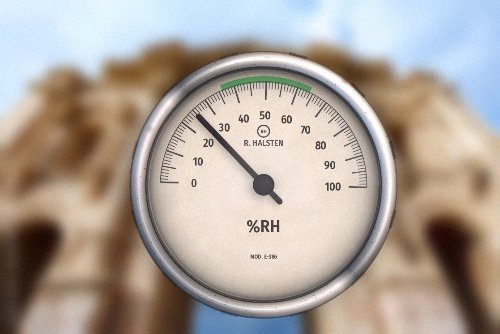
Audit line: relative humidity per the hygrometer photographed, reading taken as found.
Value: 25 %
